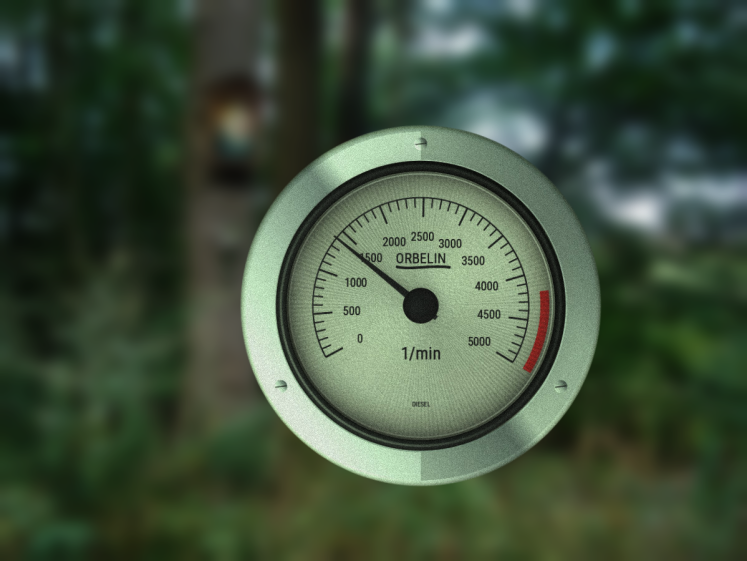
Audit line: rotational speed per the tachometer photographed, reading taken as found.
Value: 1400 rpm
